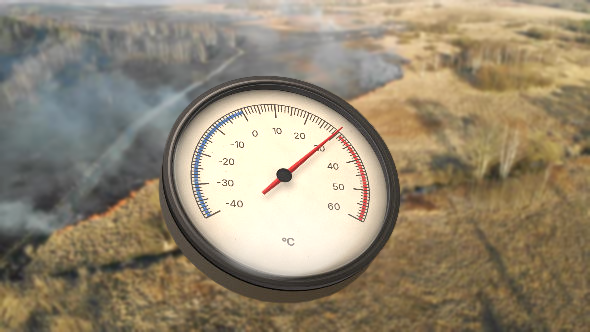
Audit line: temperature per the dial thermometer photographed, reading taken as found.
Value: 30 °C
